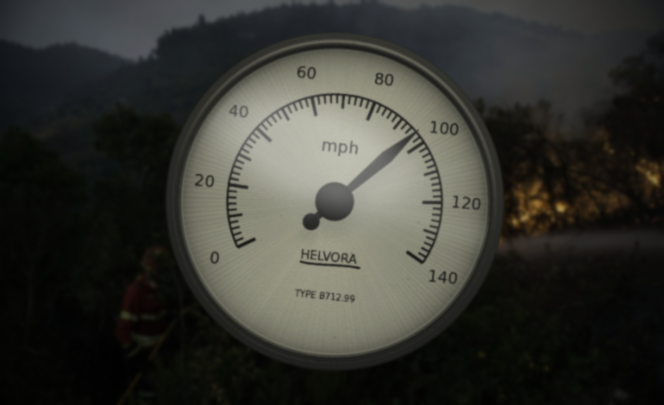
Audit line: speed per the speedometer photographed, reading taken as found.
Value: 96 mph
